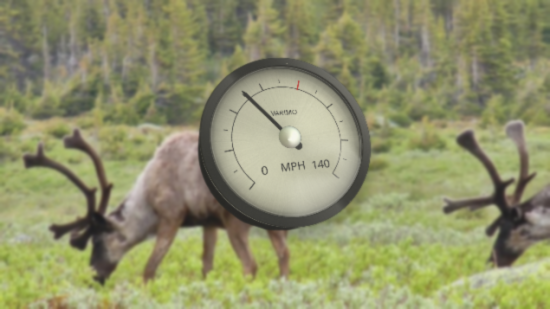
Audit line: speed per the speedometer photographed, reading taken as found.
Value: 50 mph
